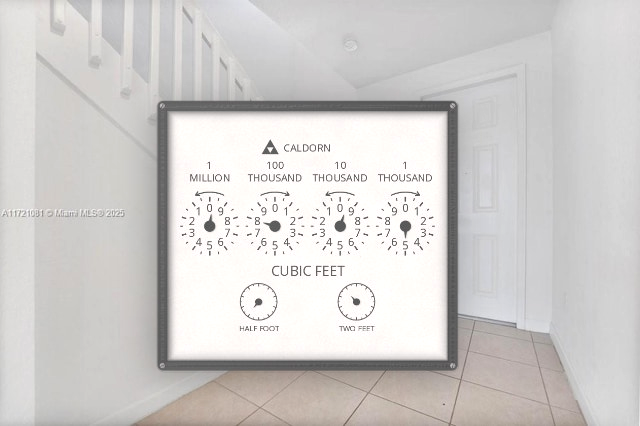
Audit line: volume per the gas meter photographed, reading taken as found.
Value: 979500 ft³
